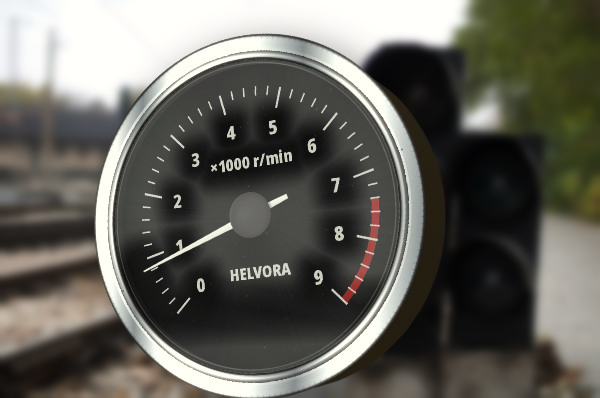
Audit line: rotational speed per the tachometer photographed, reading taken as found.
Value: 800 rpm
